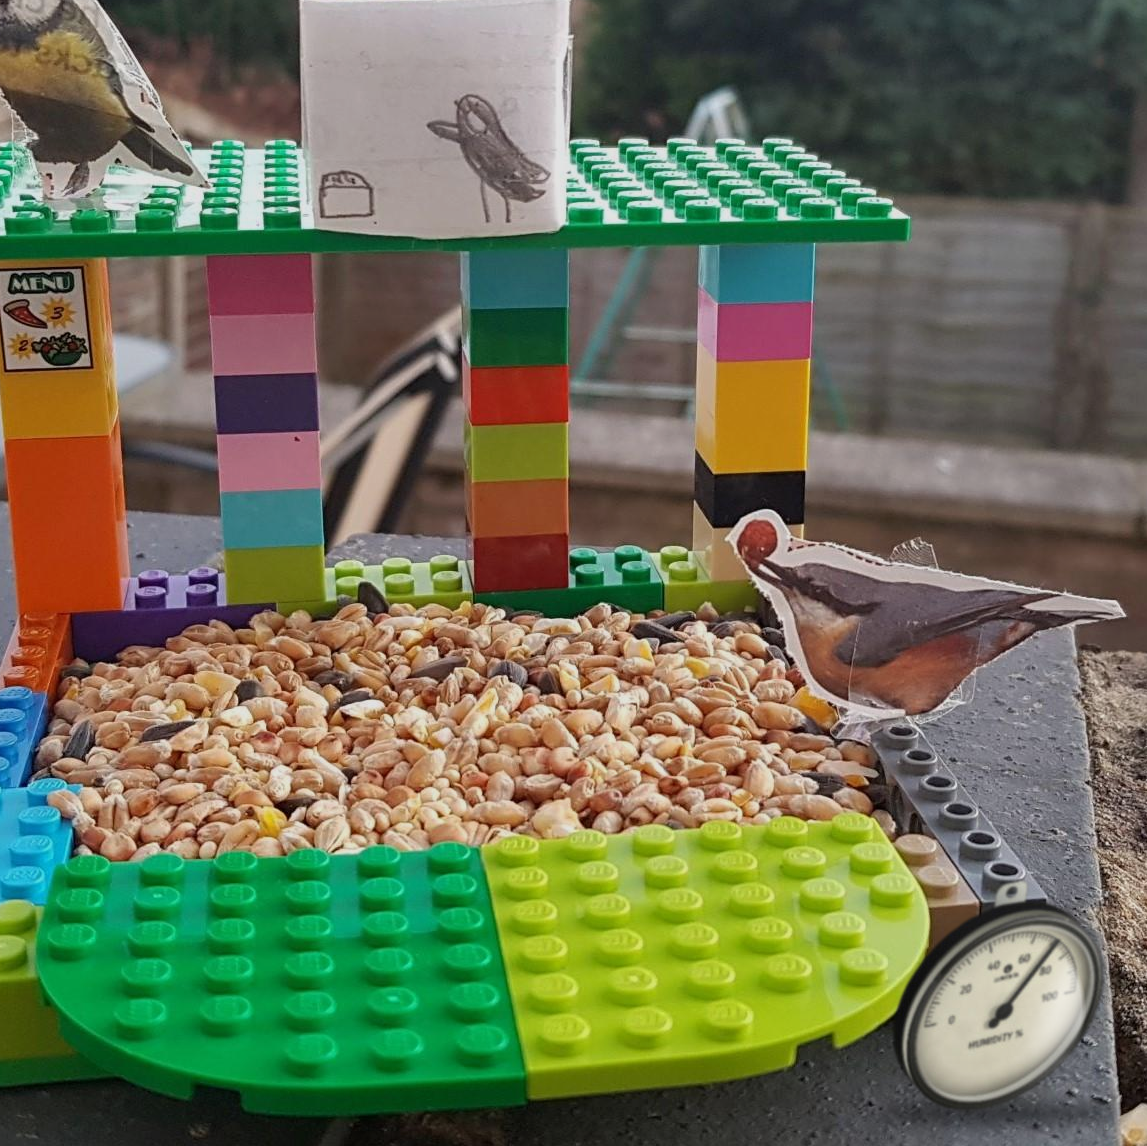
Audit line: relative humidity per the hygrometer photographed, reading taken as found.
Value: 70 %
